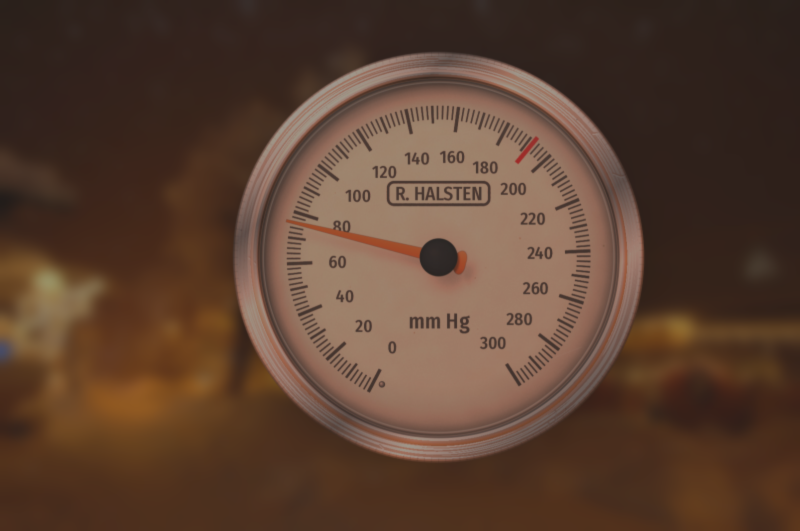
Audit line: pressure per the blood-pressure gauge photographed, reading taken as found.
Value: 76 mmHg
